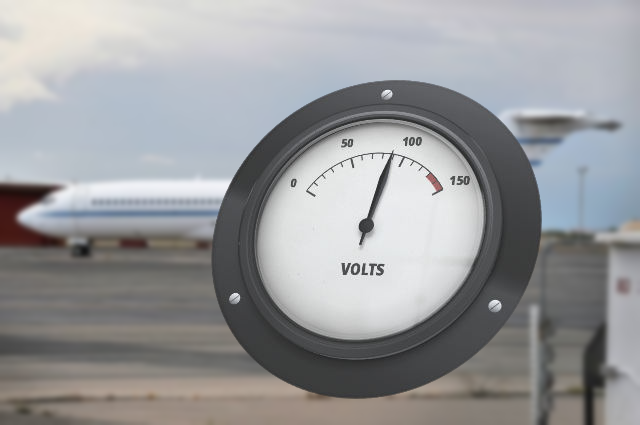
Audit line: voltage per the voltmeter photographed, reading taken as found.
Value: 90 V
